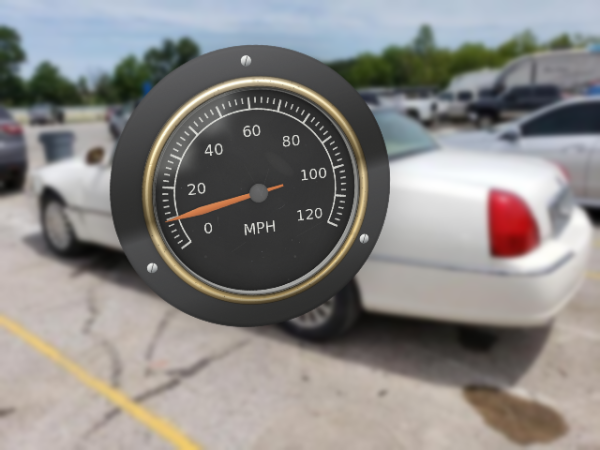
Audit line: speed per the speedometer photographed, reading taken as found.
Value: 10 mph
